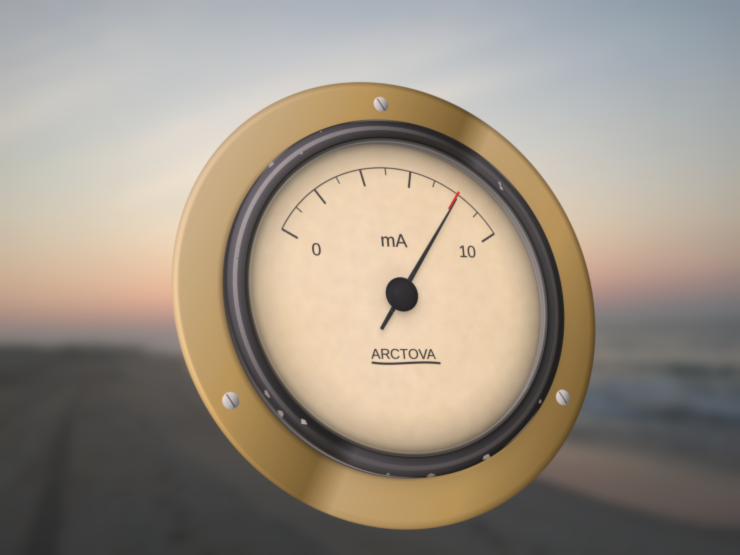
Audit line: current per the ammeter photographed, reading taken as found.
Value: 8 mA
